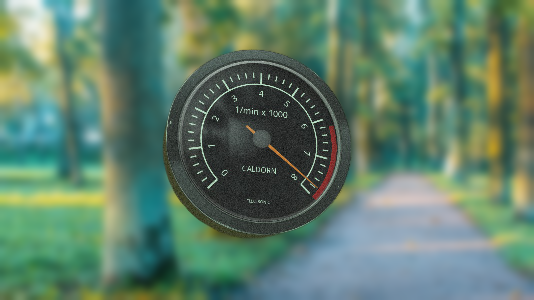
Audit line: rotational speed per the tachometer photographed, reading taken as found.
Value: 7800 rpm
